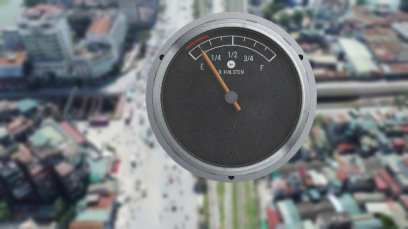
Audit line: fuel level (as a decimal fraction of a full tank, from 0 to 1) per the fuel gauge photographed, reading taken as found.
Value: 0.125
